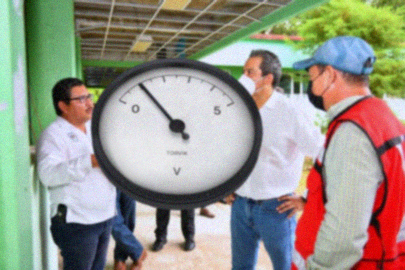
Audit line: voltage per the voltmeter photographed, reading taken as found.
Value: 1 V
